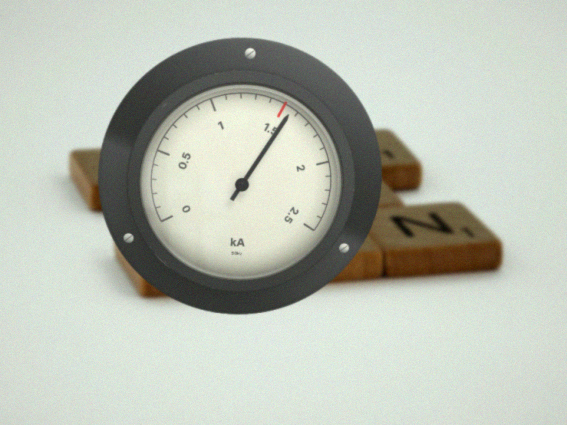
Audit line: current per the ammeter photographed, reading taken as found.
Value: 1.55 kA
